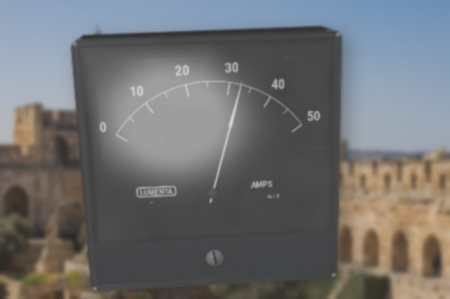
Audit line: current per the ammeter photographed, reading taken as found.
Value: 32.5 A
